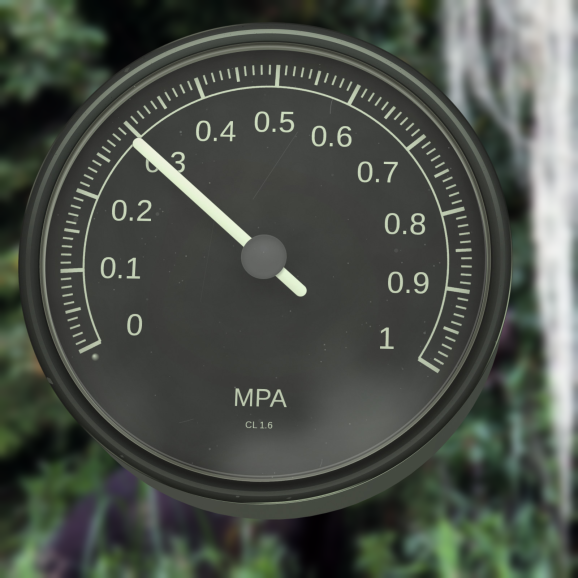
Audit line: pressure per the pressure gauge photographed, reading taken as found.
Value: 0.29 MPa
